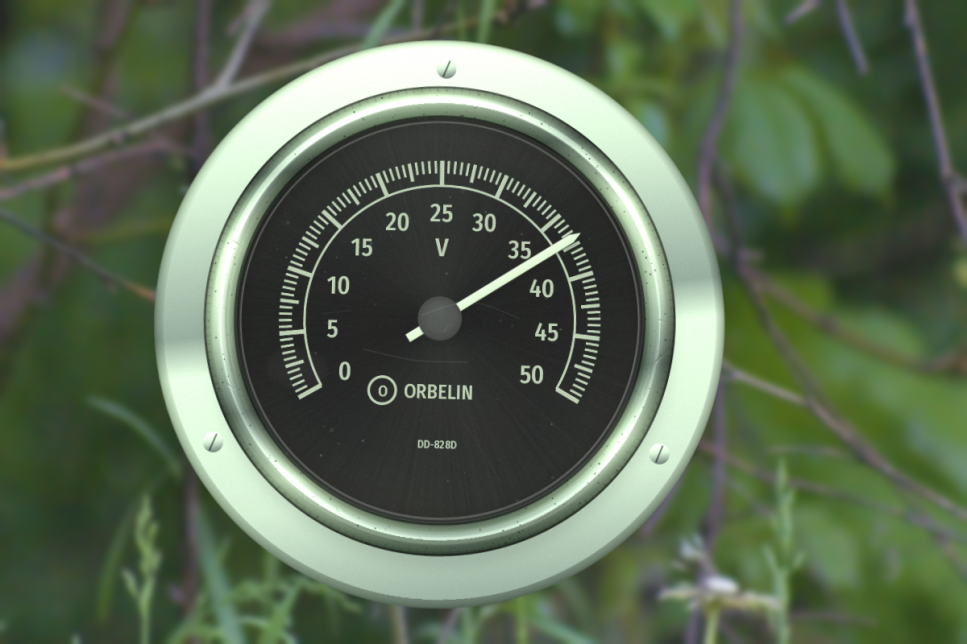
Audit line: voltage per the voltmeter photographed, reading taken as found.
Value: 37 V
